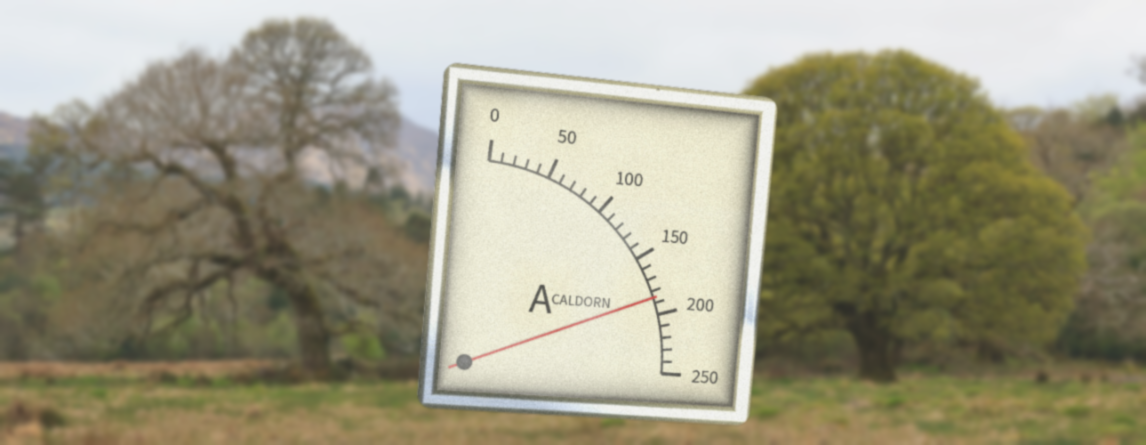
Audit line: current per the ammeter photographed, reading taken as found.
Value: 185 A
